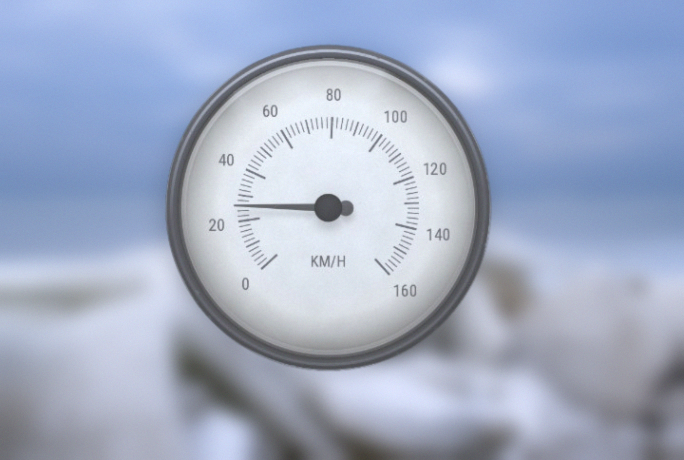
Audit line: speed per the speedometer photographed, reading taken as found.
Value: 26 km/h
